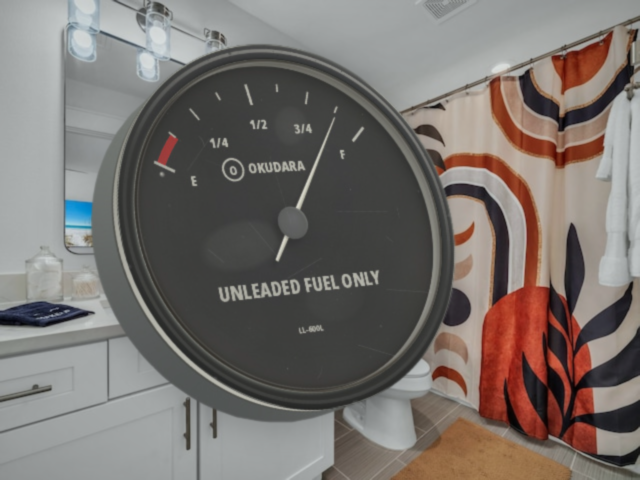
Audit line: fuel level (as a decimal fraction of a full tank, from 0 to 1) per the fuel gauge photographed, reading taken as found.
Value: 0.875
